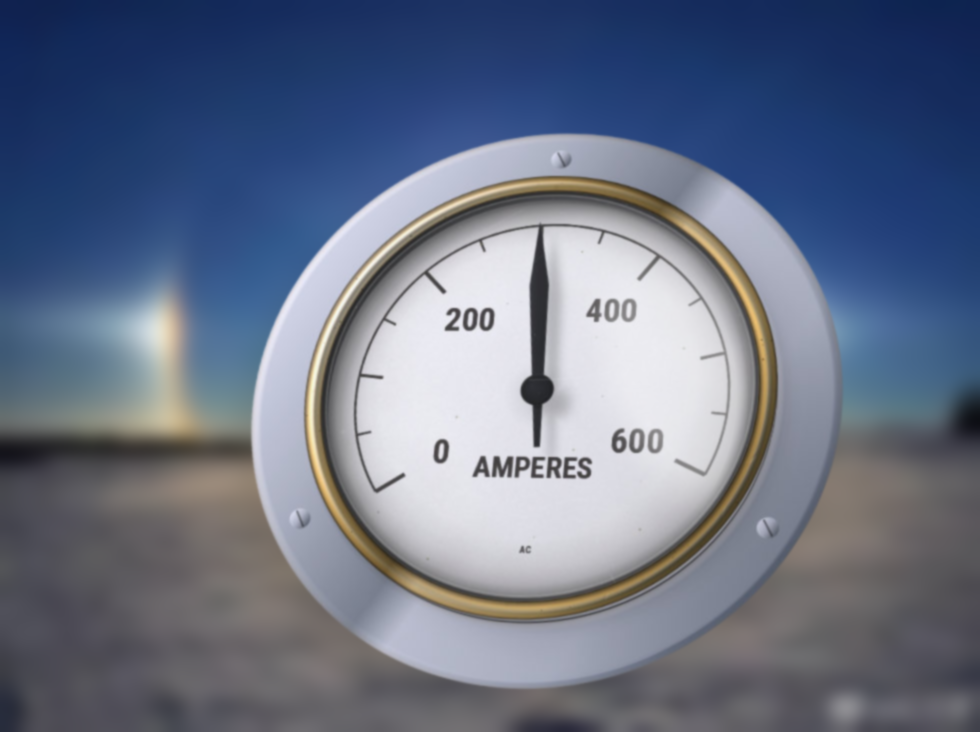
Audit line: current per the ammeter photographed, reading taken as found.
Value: 300 A
